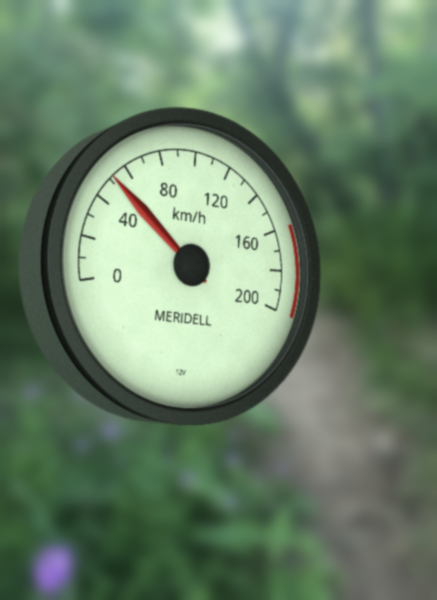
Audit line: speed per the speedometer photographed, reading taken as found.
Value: 50 km/h
